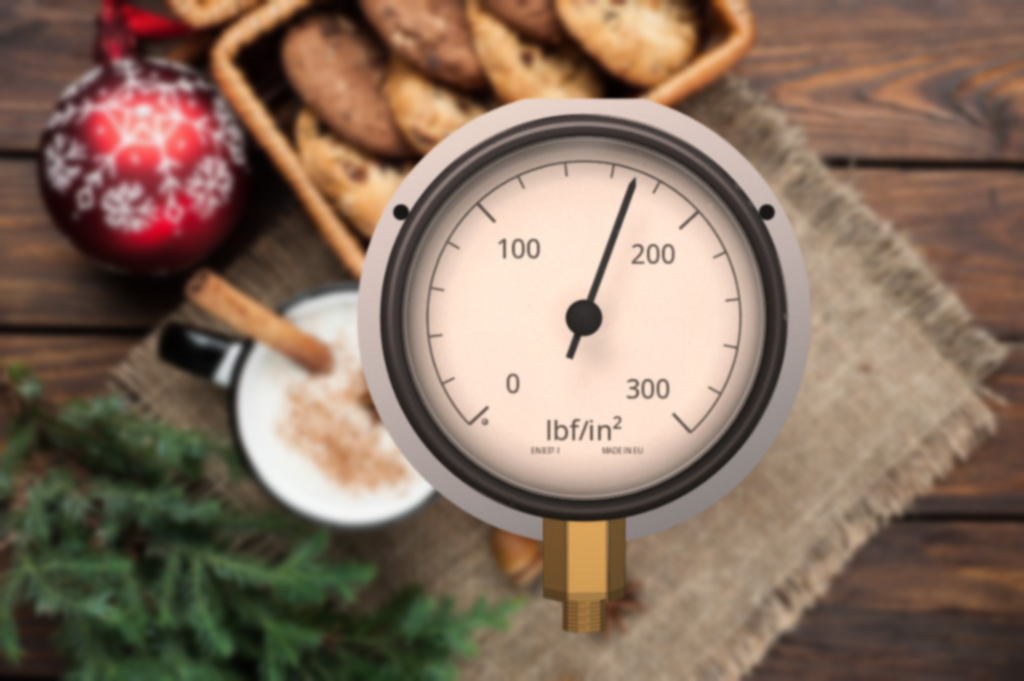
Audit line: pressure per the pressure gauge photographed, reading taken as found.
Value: 170 psi
